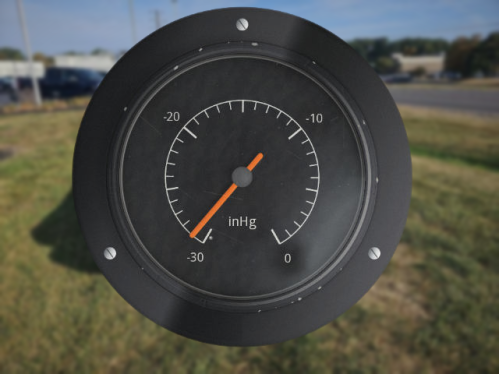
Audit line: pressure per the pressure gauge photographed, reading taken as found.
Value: -29 inHg
